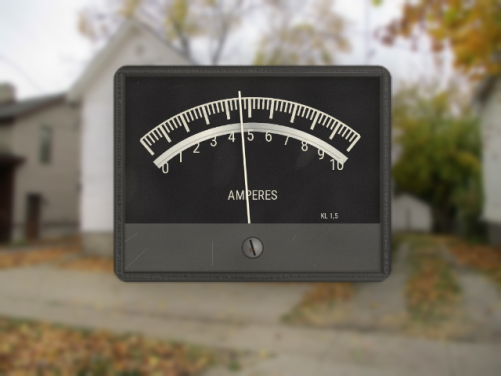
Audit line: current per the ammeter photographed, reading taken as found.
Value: 4.6 A
